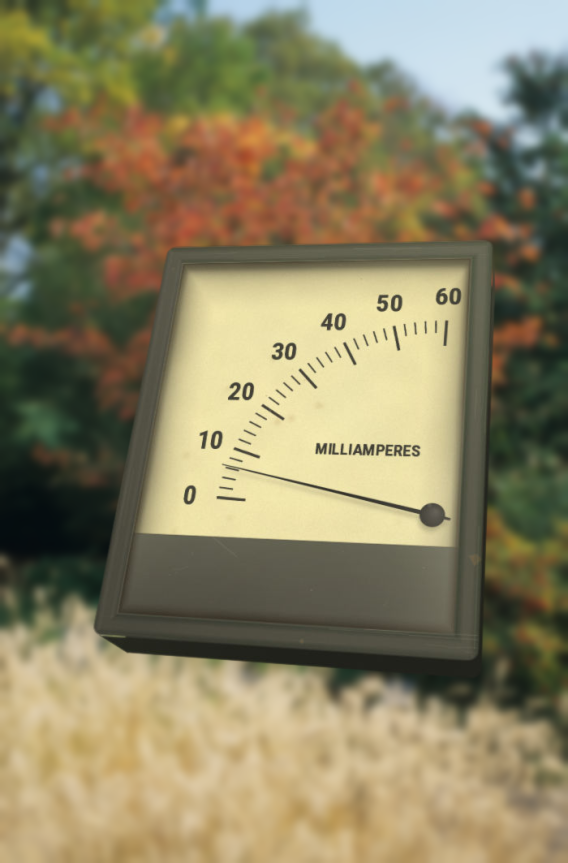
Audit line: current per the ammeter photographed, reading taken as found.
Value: 6 mA
